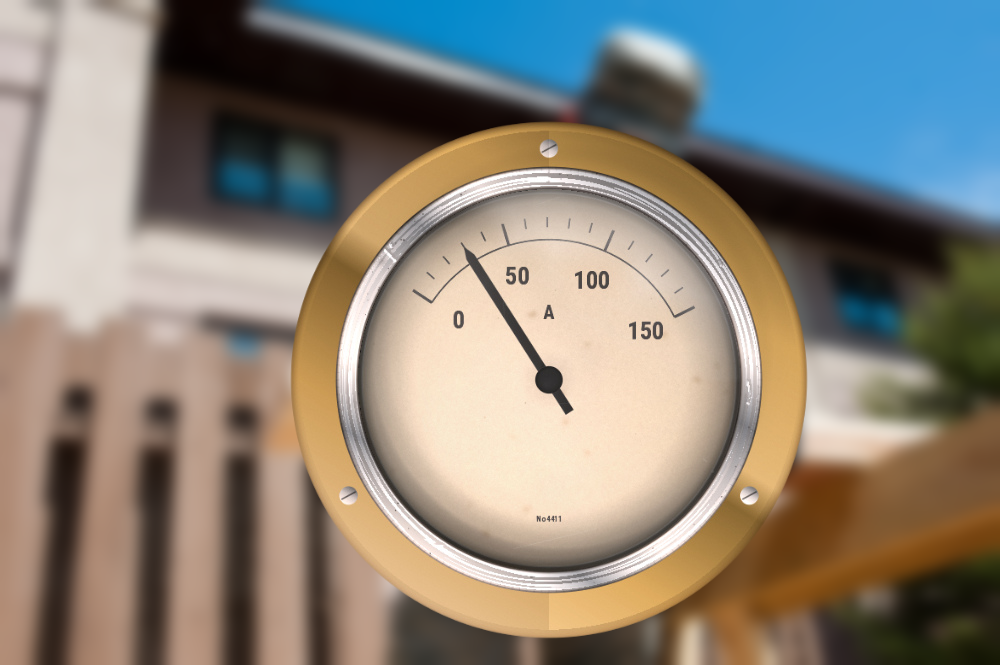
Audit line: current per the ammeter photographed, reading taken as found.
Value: 30 A
